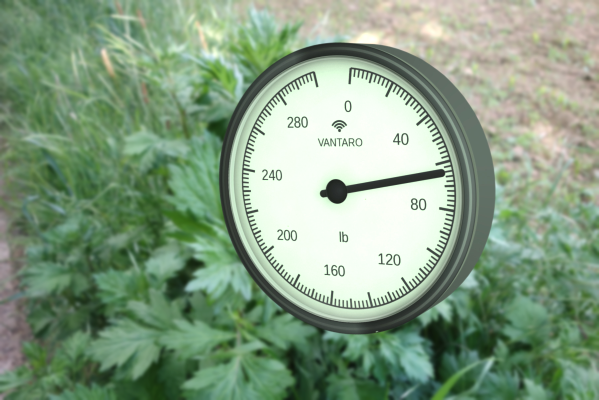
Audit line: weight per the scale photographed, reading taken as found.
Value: 64 lb
